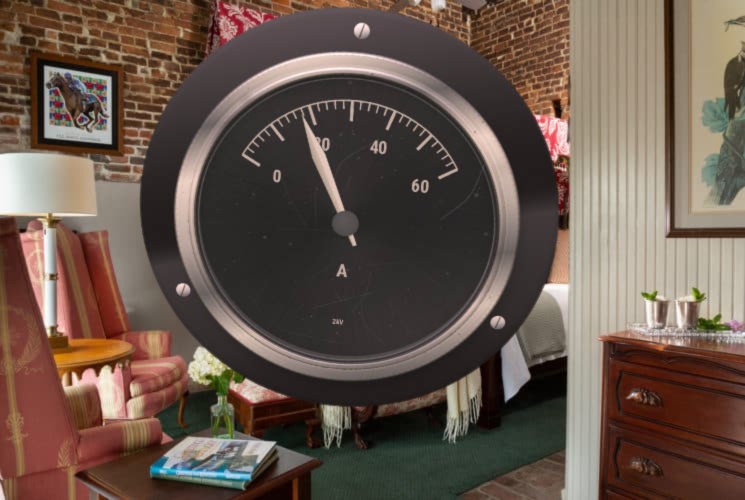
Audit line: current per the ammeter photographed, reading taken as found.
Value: 18 A
